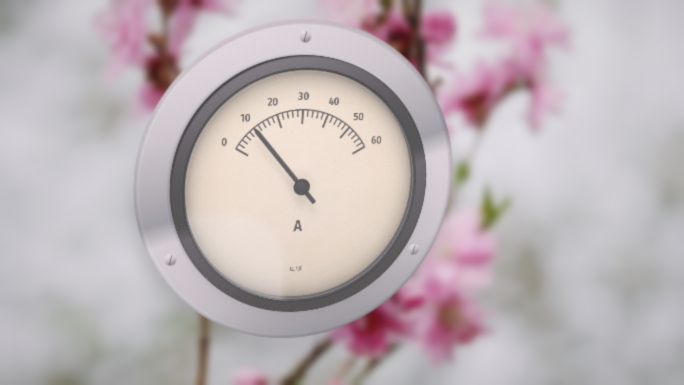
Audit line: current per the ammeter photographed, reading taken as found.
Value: 10 A
